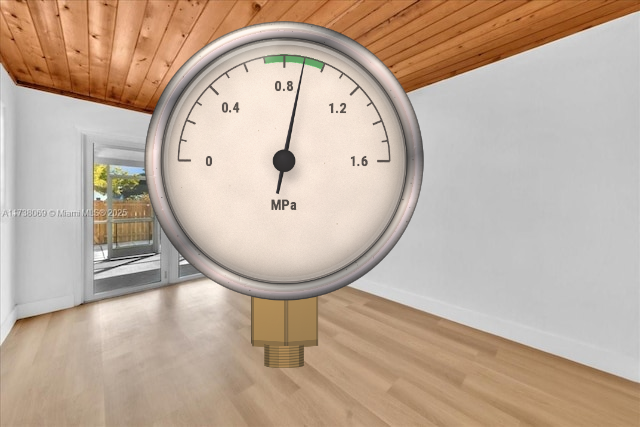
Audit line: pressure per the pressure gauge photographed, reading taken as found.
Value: 0.9 MPa
